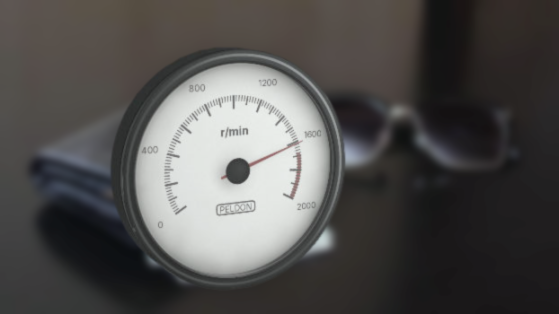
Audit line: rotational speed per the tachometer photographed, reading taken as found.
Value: 1600 rpm
